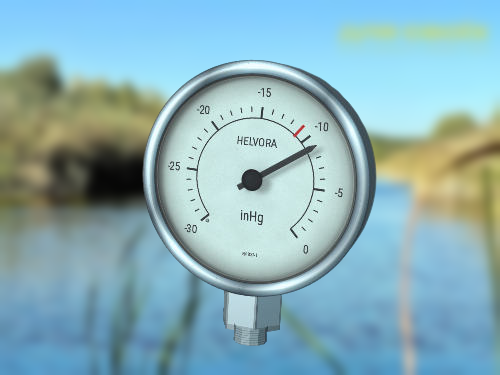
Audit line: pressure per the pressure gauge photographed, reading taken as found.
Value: -9 inHg
